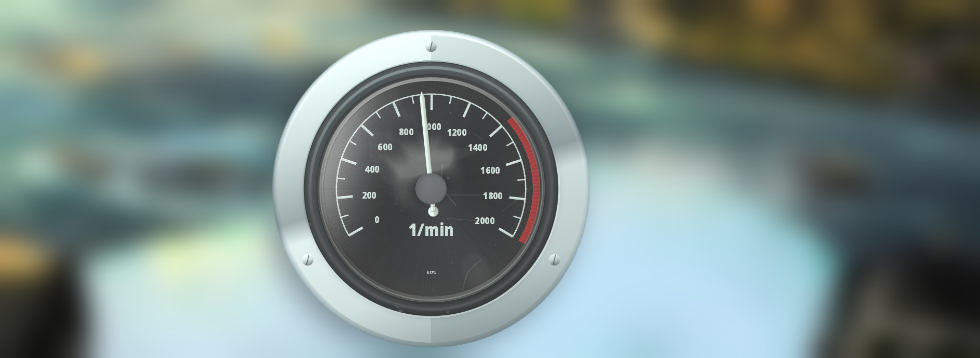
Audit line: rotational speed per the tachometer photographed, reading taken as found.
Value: 950 rpm
